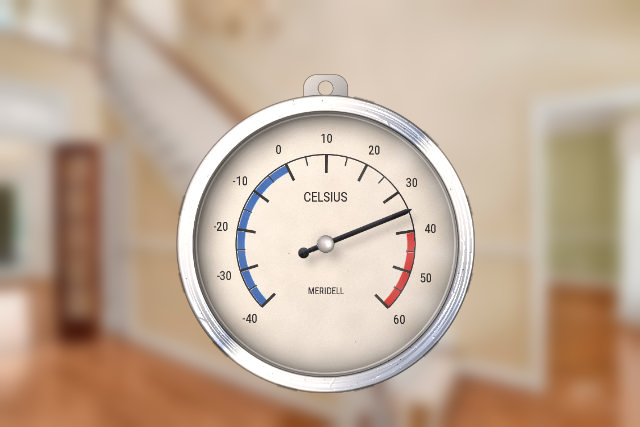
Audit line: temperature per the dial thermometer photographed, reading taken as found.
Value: 35 °C
